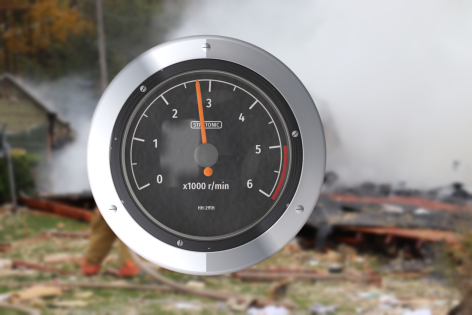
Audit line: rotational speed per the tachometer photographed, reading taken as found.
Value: 2750 rpm
